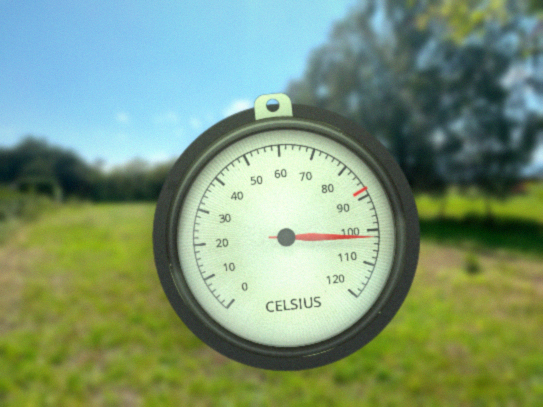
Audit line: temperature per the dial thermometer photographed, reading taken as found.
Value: 102 °C
